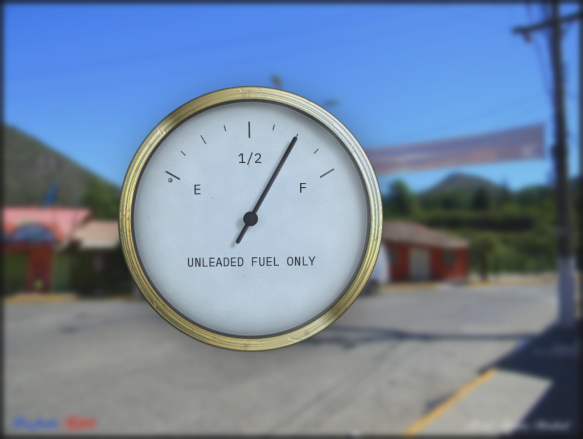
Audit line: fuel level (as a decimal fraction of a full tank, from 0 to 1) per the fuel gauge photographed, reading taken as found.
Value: 0.75
